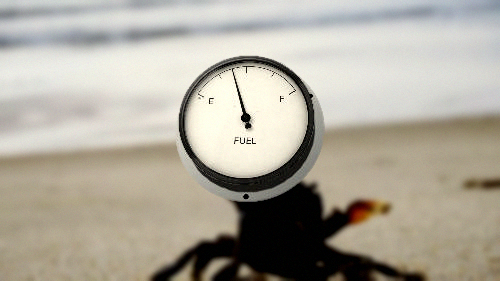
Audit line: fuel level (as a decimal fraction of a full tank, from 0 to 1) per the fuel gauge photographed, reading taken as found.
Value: 0.375
